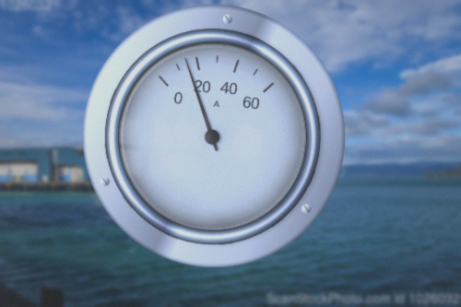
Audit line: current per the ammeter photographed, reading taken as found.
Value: 15 A
